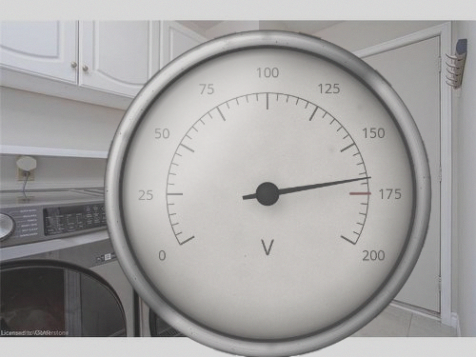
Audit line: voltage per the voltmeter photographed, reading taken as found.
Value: 167.5 V
